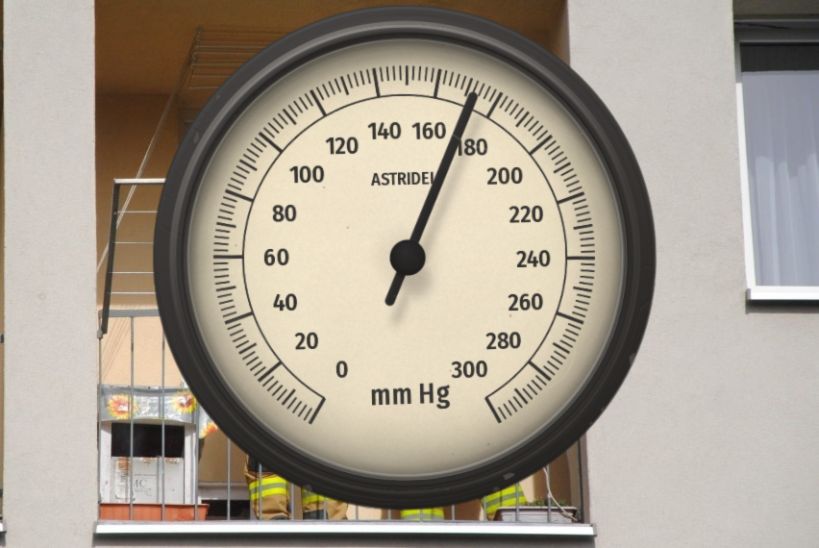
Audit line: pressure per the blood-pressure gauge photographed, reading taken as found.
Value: 172 mmHg
